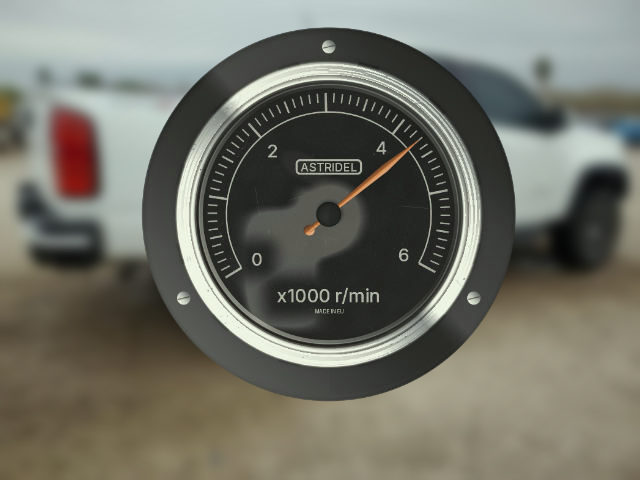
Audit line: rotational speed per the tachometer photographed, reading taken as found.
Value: 4300 rpm
